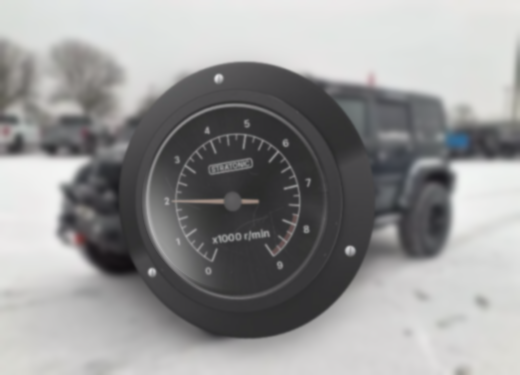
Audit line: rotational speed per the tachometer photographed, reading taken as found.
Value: 2000 rpm
